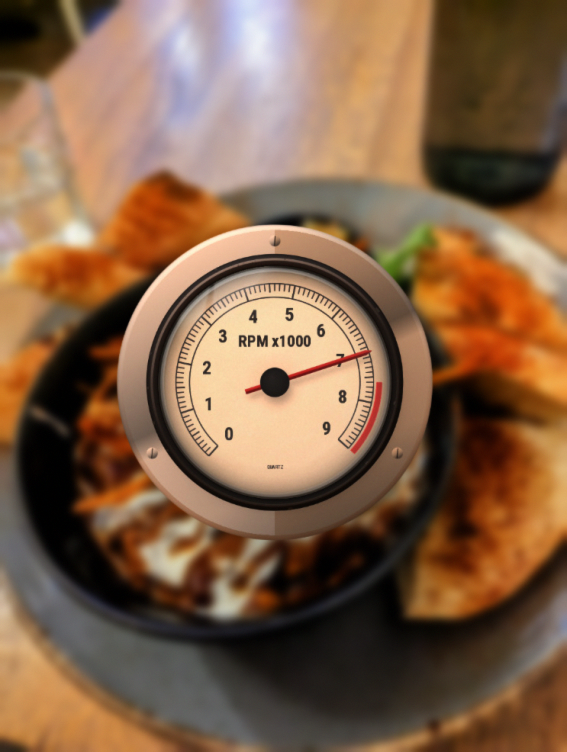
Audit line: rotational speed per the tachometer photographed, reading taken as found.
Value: 7000 rpm
